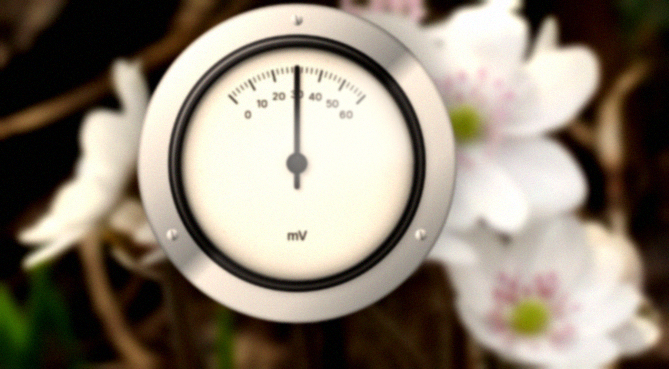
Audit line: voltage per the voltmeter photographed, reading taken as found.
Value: 30 mV
